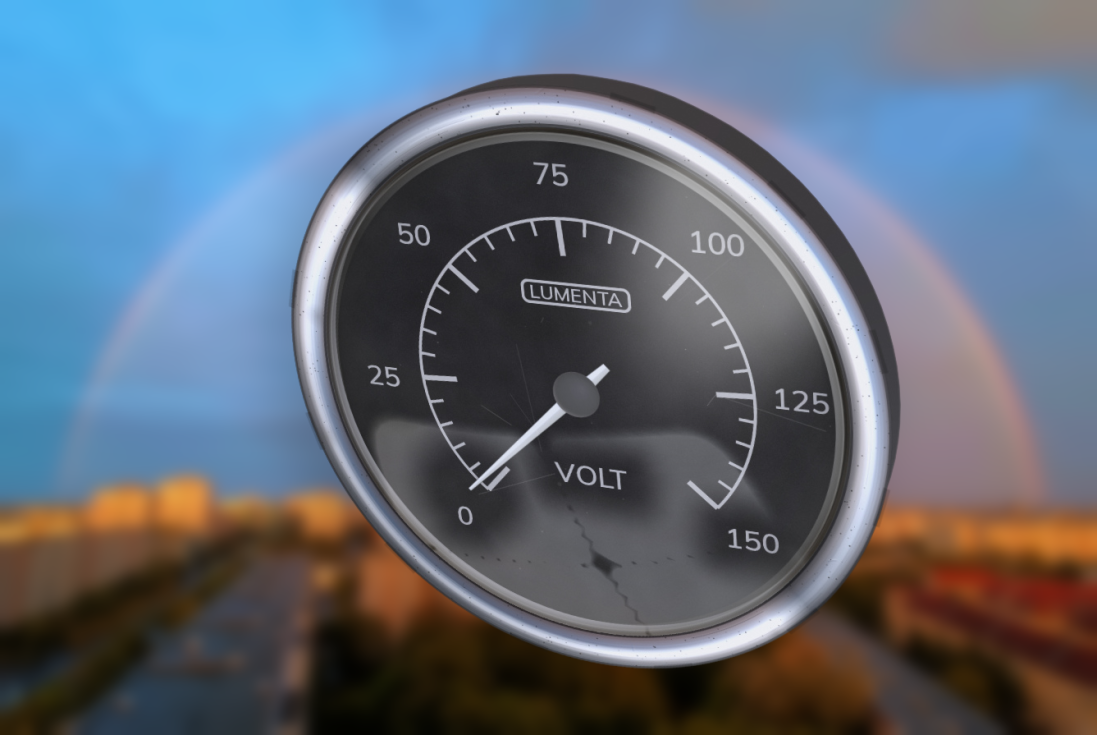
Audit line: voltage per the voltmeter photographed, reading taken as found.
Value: 2.5 V
